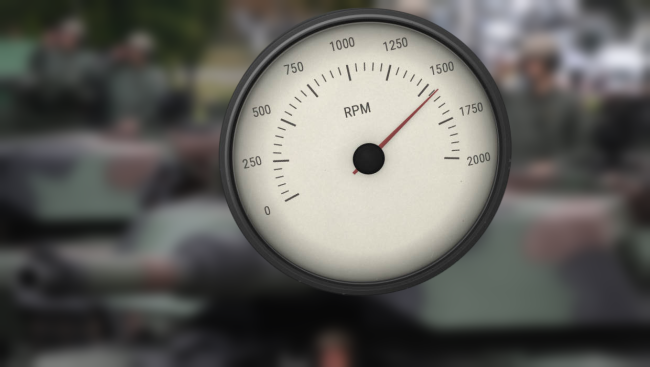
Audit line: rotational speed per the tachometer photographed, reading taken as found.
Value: 1550 rpm
